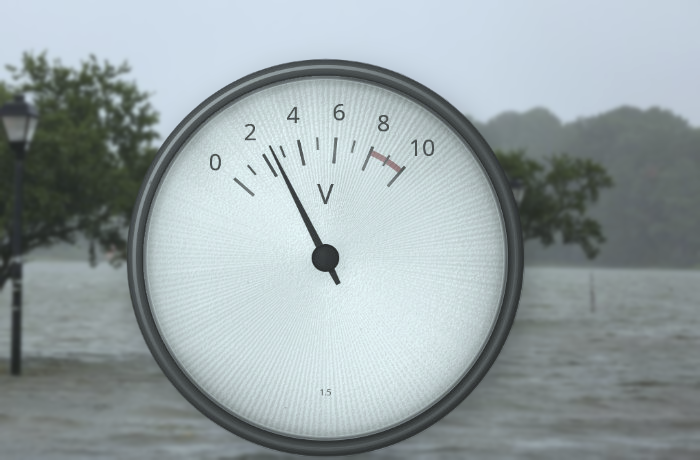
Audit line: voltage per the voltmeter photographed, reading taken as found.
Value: 2.5 V
